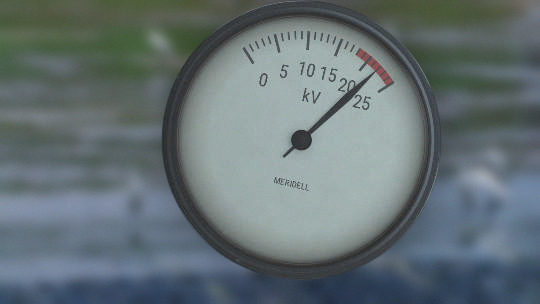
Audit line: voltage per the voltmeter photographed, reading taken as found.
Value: 22 kV
